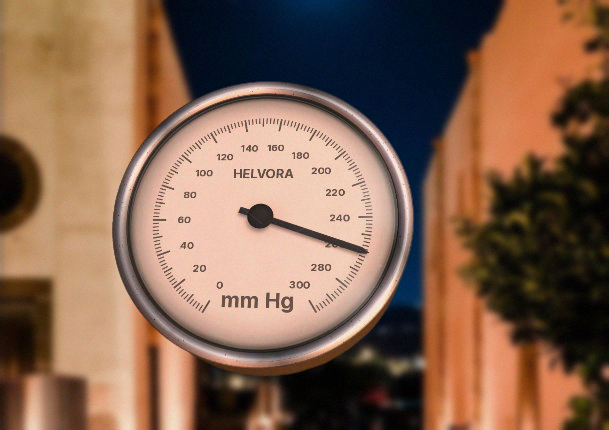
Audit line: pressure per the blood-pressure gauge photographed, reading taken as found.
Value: 260 mmHg
